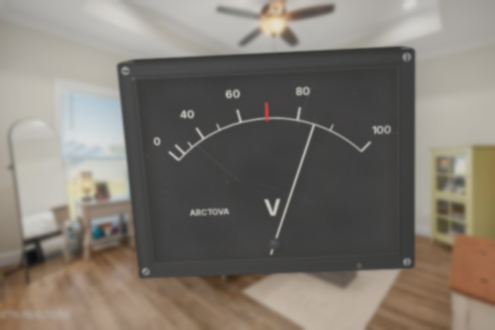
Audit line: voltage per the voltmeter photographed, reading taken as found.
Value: 85 V
